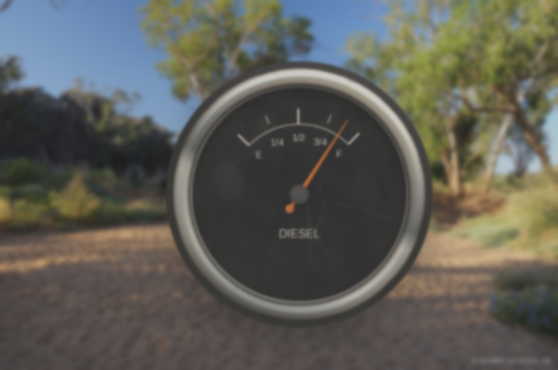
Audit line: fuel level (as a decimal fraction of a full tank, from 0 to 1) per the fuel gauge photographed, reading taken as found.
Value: 0.875
